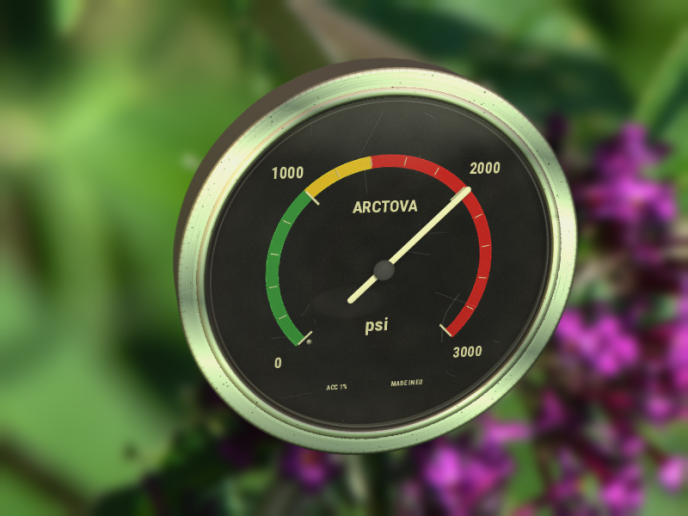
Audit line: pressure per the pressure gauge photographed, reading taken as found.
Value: 2000 psi
